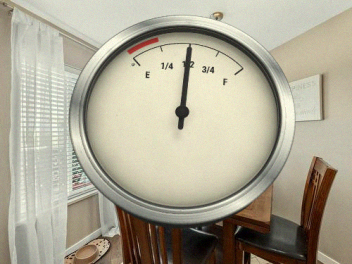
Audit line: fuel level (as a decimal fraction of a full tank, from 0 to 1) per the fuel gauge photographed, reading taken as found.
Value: 0.5
